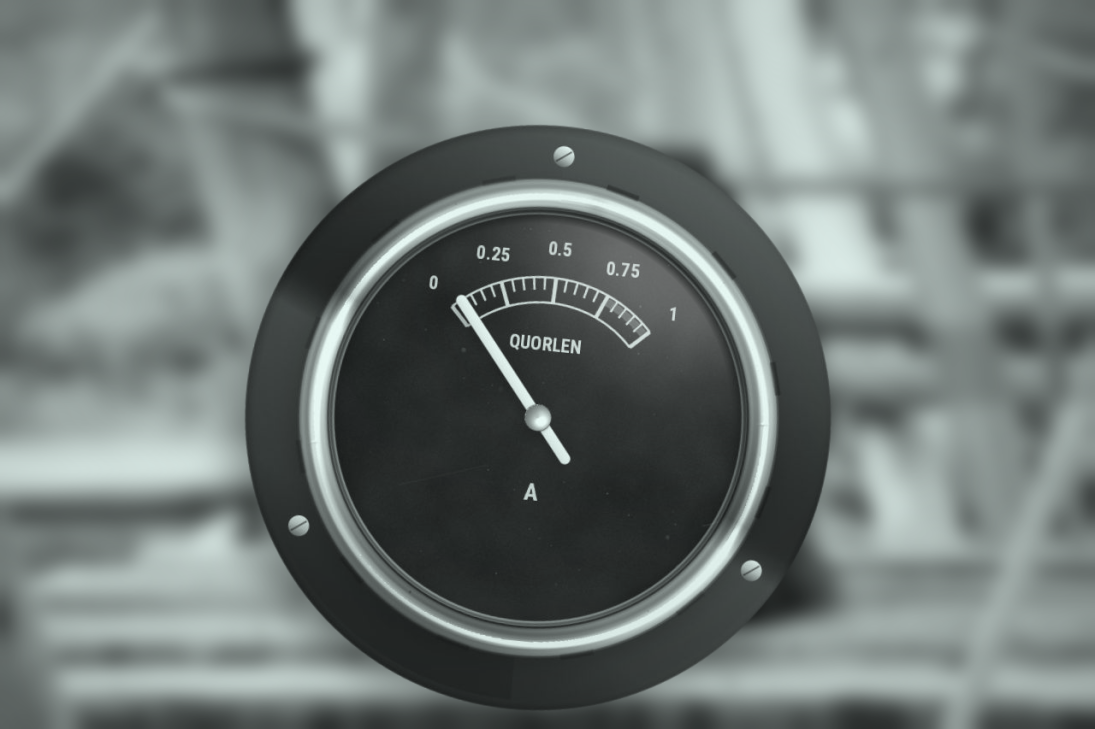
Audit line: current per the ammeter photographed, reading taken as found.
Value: 0.05 A
